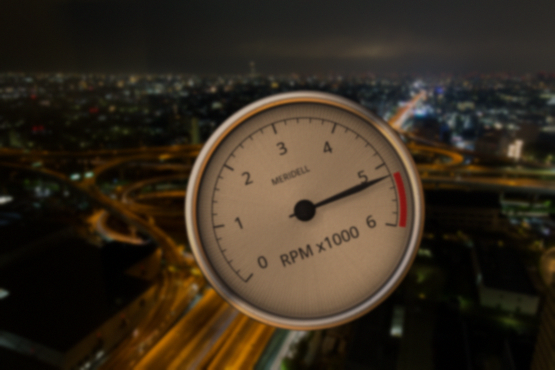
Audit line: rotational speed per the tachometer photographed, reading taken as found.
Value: 5200 rpm
